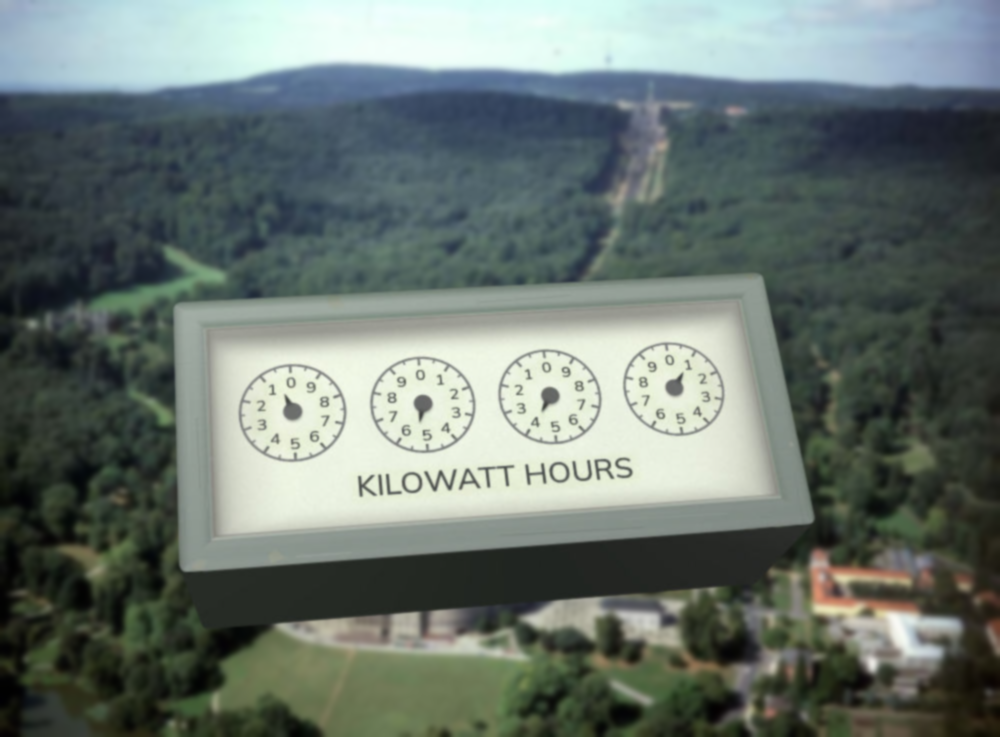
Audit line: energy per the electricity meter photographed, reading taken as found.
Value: 541 kWh
